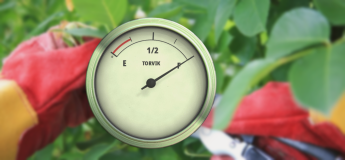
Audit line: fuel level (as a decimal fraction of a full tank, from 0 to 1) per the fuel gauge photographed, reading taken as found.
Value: 1
